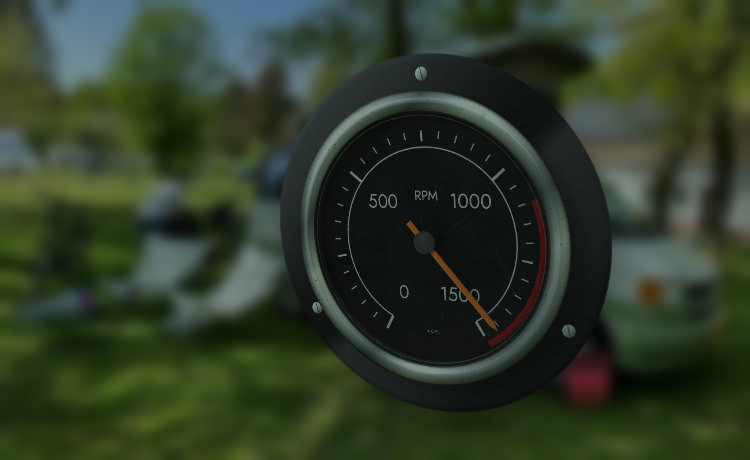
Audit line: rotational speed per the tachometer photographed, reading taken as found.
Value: 1450 rpm
